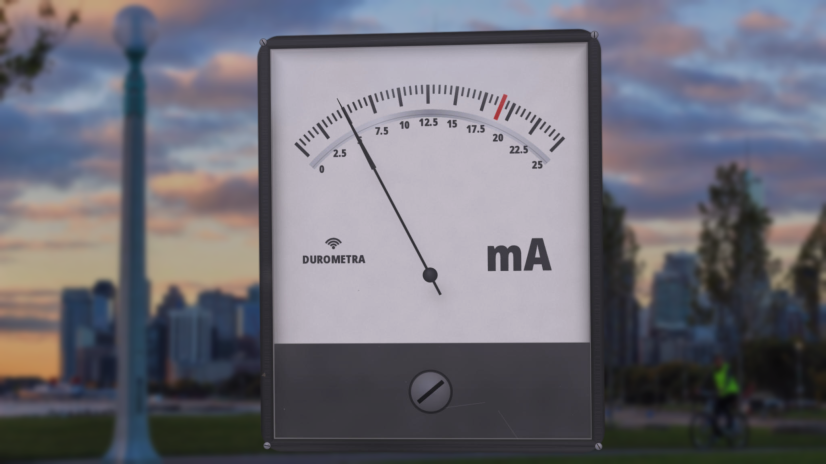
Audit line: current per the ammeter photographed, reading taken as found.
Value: 5 mA
